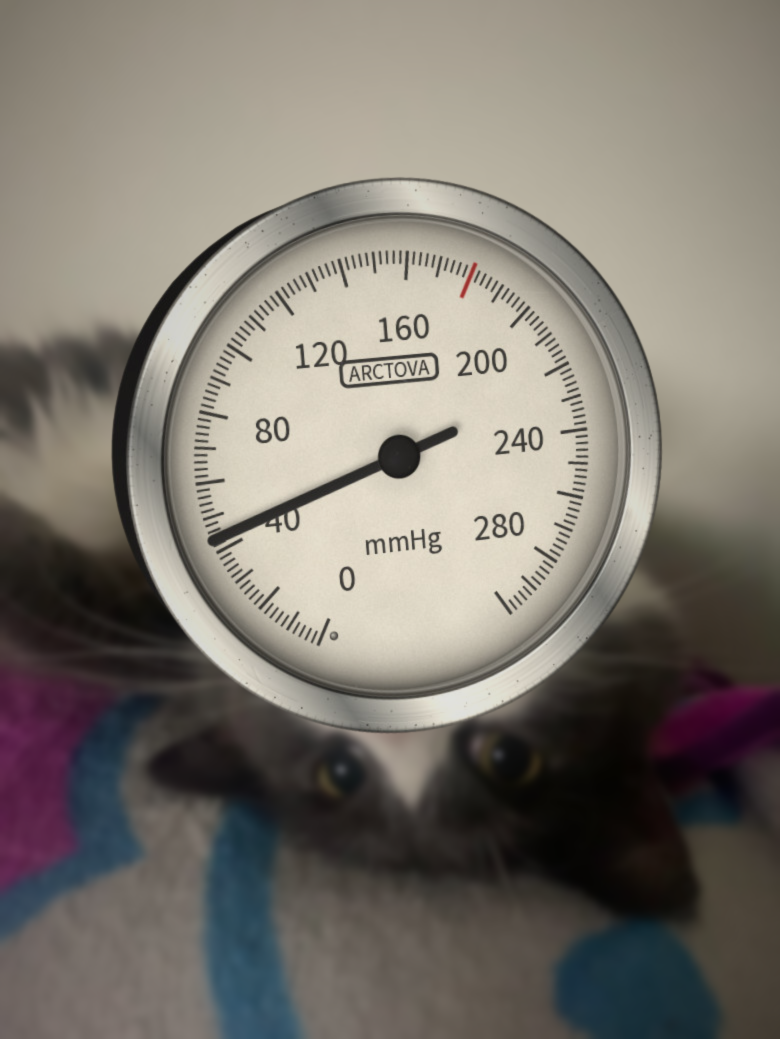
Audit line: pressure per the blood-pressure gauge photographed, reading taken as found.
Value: 44 mmHg
